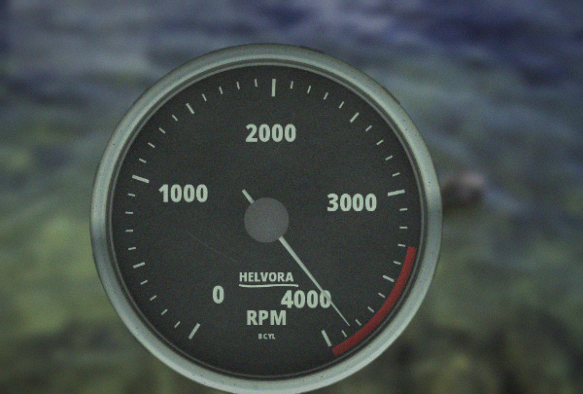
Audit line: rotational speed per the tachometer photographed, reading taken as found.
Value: 3850 rpm
